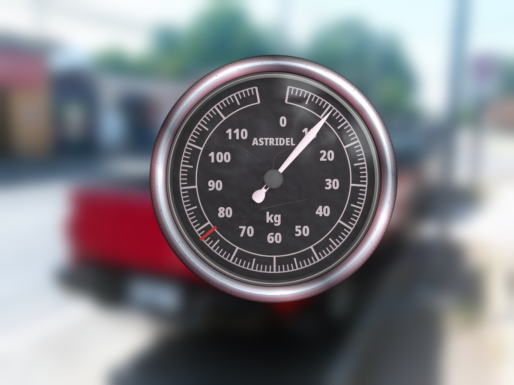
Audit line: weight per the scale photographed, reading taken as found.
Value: 11 kg
